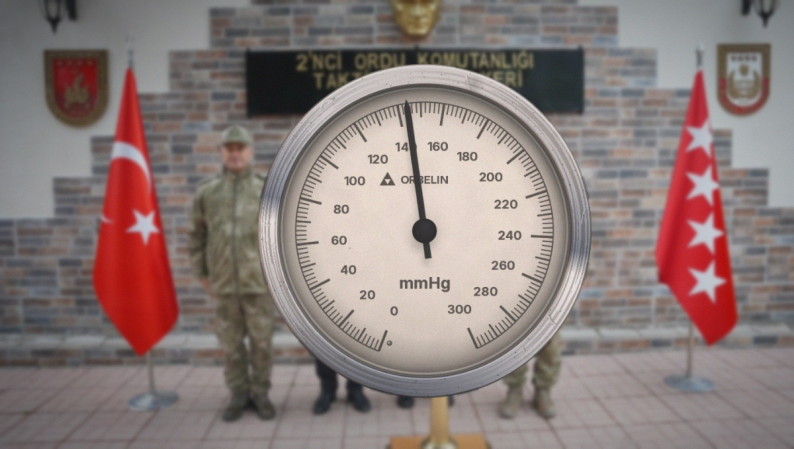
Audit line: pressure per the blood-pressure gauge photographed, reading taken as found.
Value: 144 mmHg
